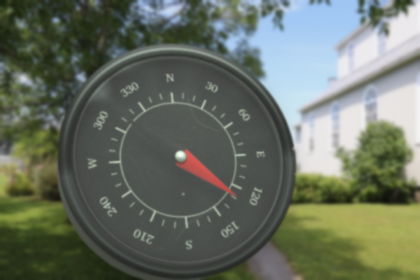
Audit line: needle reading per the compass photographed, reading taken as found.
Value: 130 °
